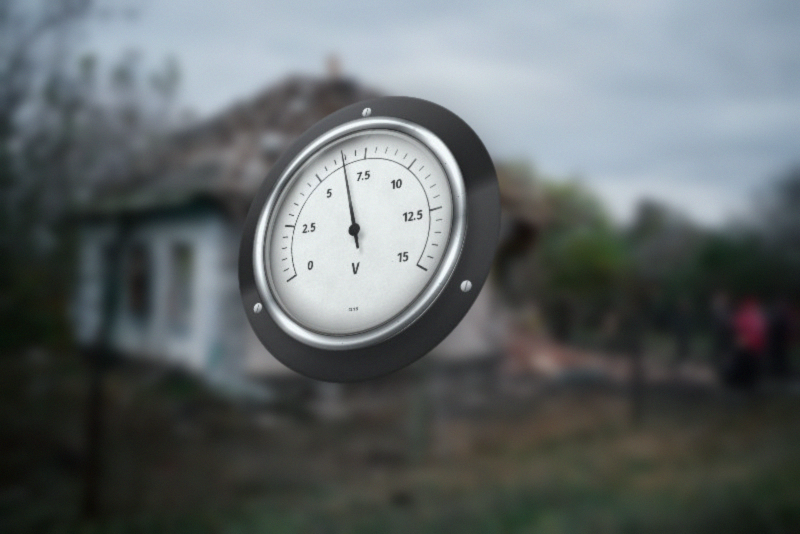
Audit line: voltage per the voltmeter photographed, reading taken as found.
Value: 6.5 V
